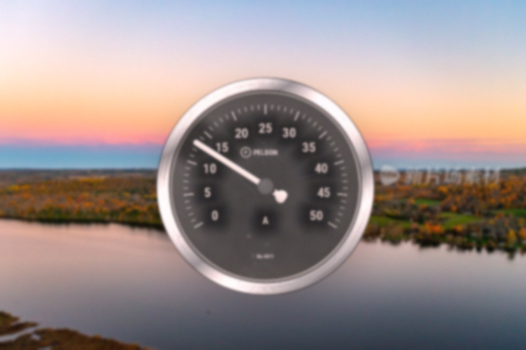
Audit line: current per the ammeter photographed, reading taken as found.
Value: 13 A
